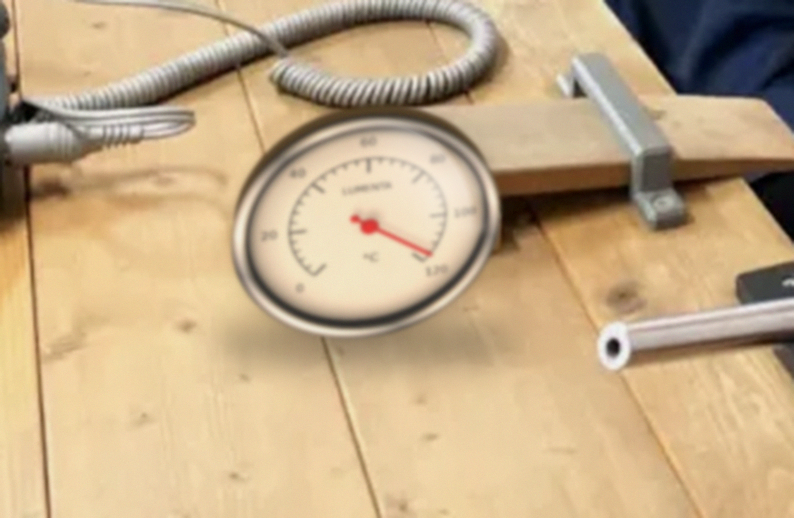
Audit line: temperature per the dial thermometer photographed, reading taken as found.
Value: 116 °C
